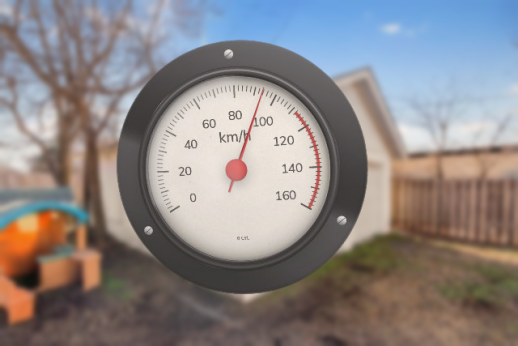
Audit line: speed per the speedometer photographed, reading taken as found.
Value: 94 km/h
